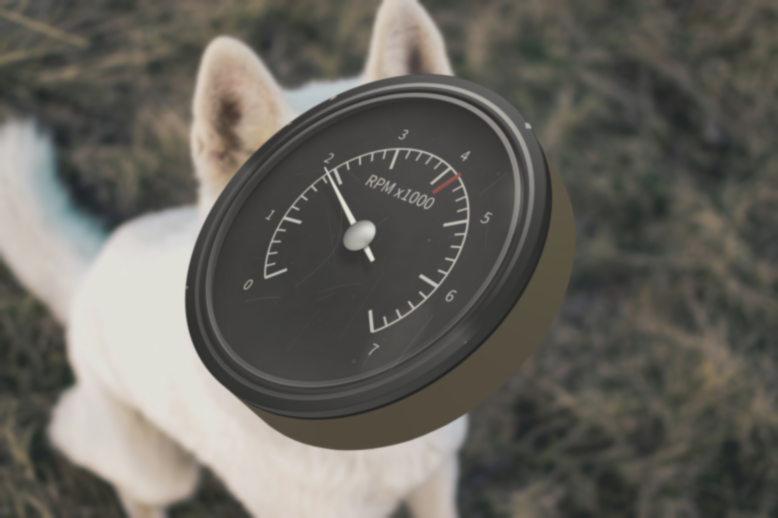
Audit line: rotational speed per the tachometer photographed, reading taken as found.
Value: 1900 rpm
